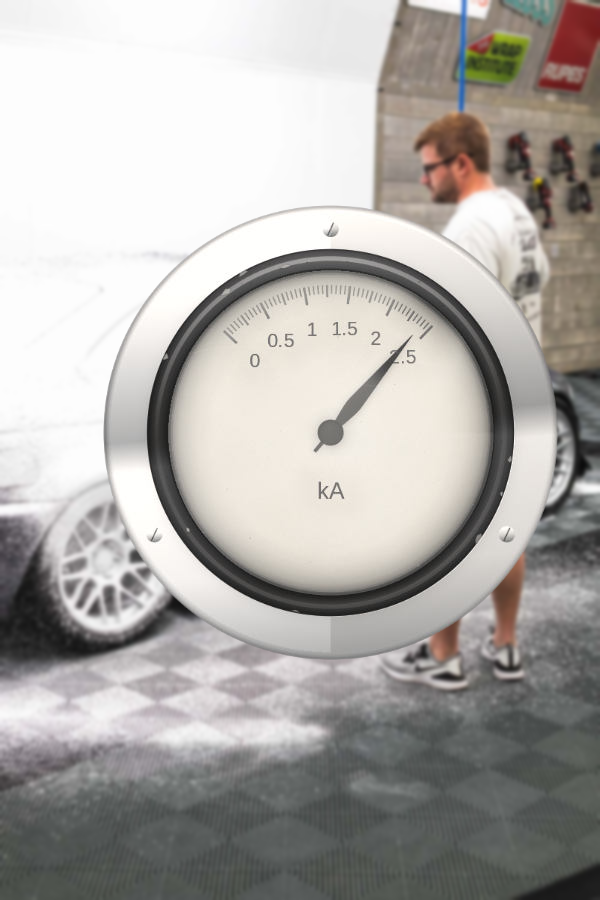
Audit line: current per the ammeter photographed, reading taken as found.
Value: 2.4 kA
